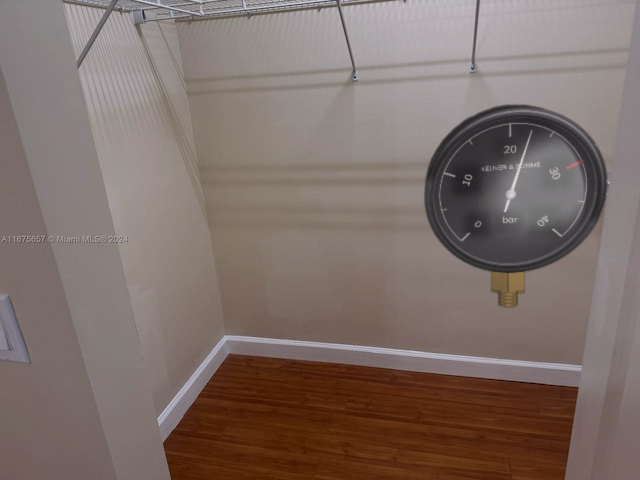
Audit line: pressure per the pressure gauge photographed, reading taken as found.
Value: 22.5 bar
